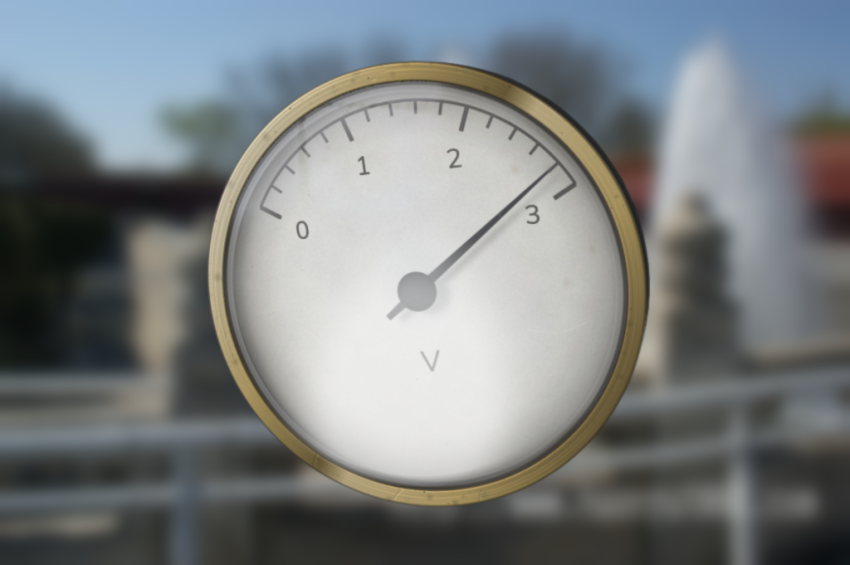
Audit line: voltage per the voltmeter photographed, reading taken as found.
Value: 2.8 V
